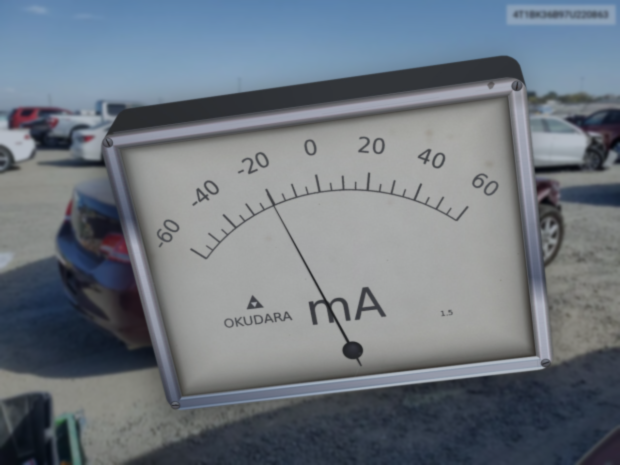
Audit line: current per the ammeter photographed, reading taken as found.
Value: -20 mA
